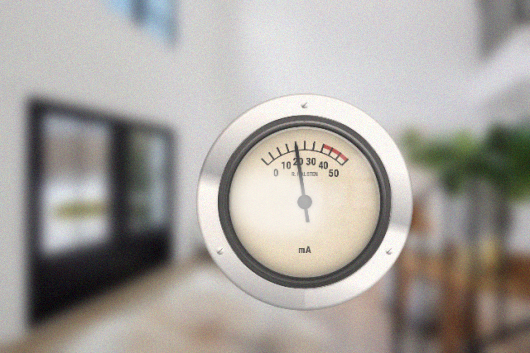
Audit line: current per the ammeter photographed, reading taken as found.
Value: 20 mA
